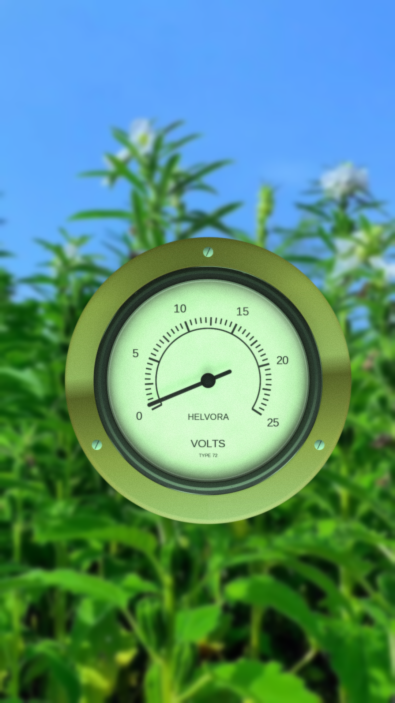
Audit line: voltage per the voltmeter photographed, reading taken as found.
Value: 0.5 V
